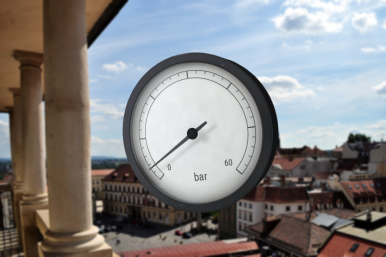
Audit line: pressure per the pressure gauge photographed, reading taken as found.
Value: 3 bar
